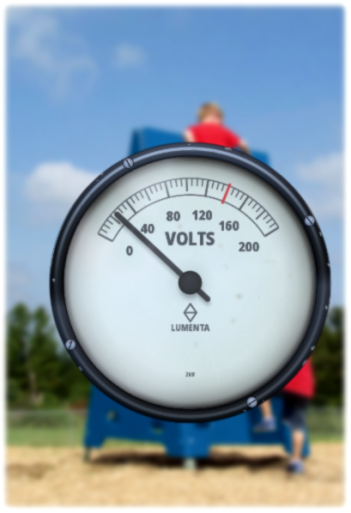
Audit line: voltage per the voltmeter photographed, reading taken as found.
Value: 25 V
